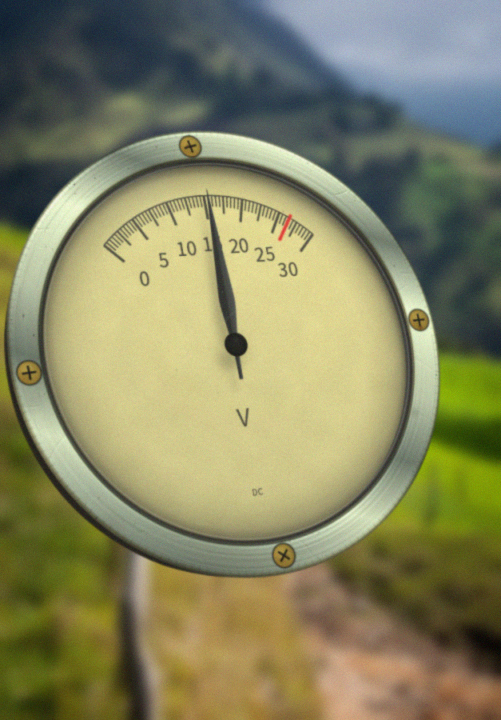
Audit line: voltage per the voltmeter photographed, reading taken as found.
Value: 15 V
